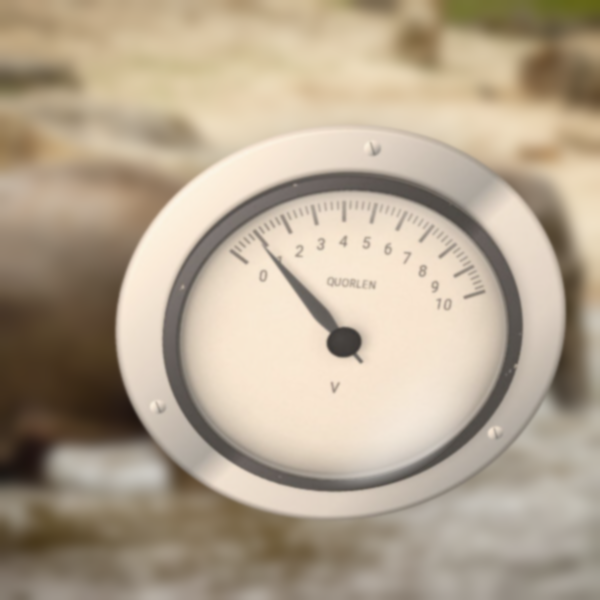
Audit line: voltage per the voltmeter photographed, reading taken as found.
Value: 1 V
